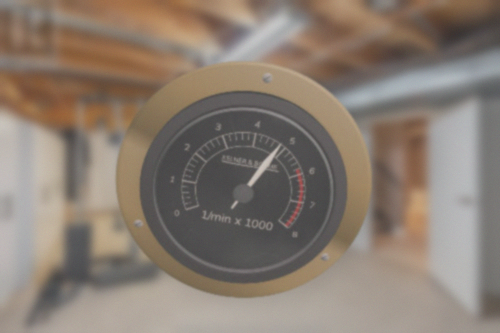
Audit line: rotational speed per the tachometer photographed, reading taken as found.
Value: 4800 rpm
